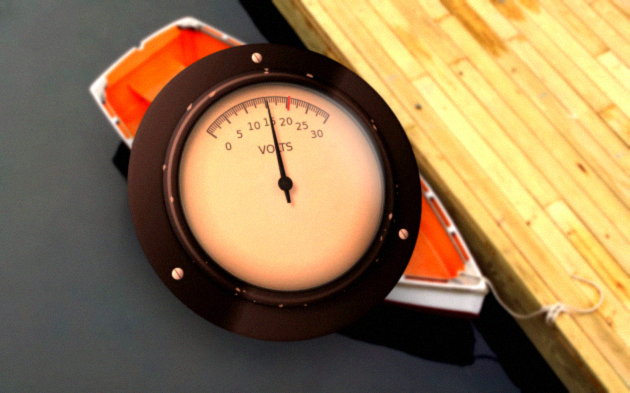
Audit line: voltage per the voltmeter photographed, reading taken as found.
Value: 15 V
